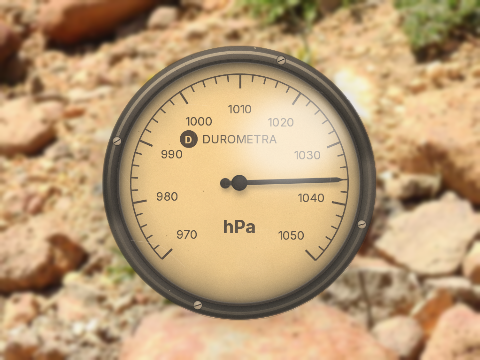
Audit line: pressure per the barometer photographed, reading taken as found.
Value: 1036 hPa
